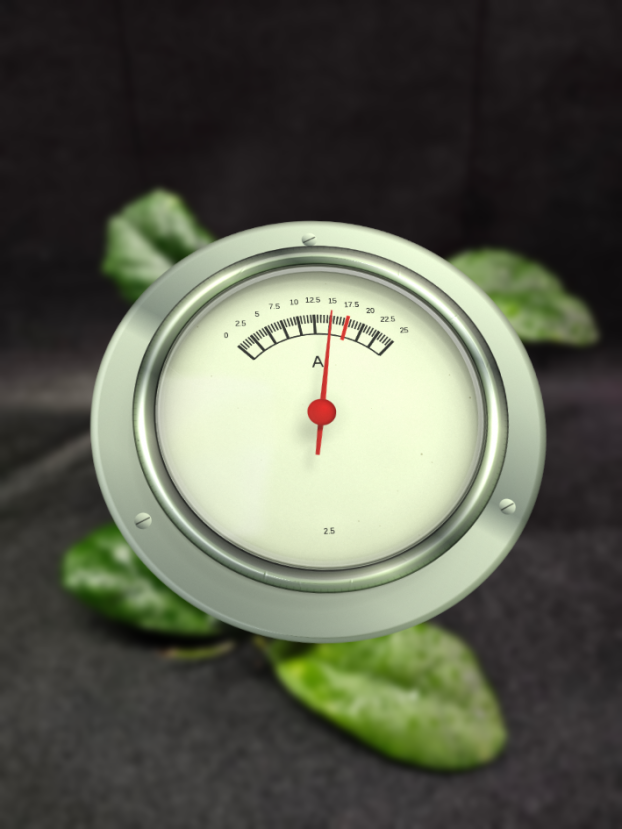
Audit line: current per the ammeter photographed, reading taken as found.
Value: 15 A
